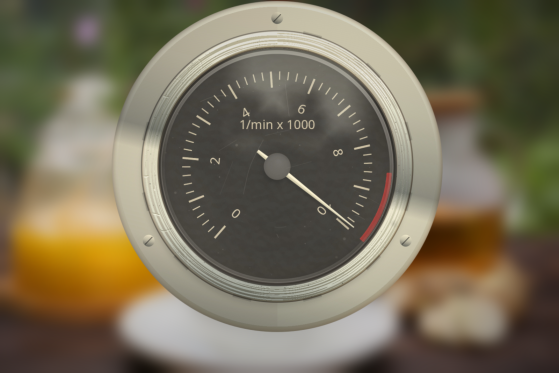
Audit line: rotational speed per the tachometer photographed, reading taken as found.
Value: 9900 rpm
